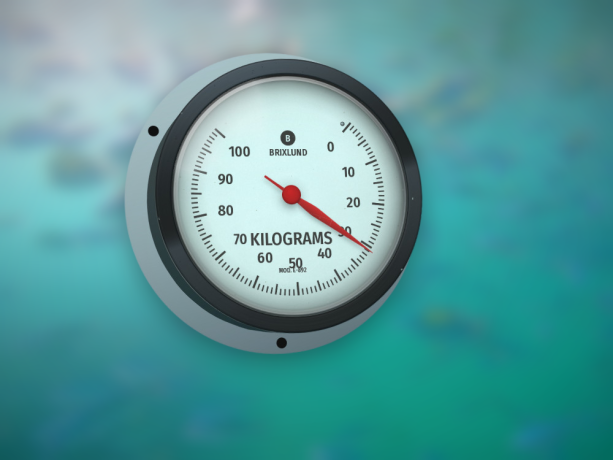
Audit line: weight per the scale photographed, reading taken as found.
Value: 31 kg
